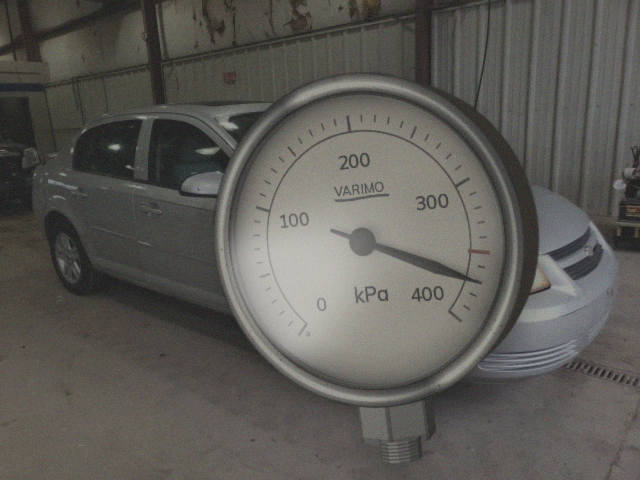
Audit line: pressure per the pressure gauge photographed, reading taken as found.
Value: 370 kPa
